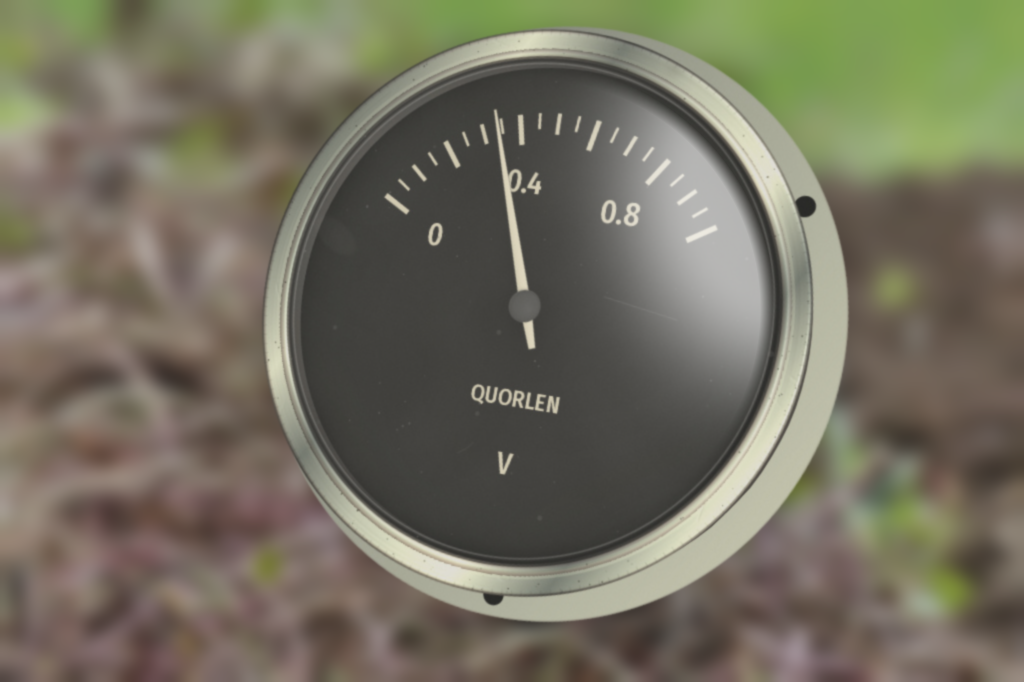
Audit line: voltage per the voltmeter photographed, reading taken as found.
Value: 0.35 V
